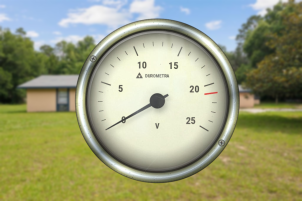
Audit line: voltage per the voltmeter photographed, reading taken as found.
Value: 0 V
